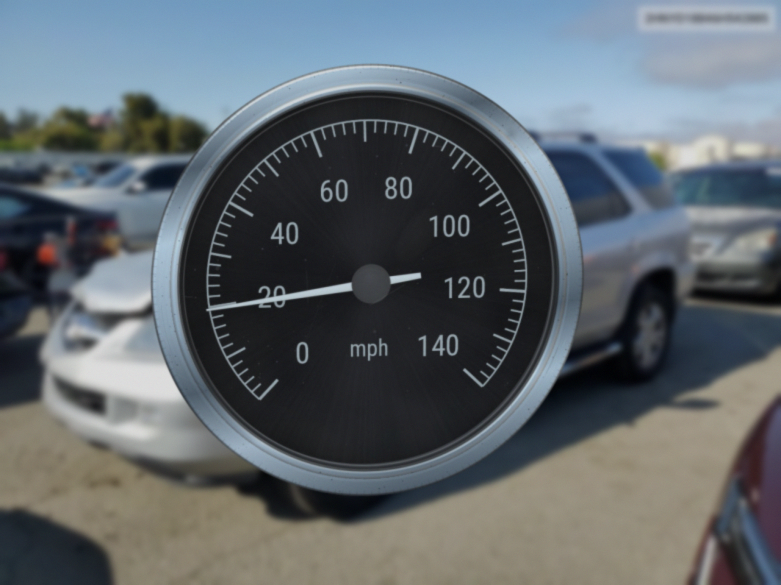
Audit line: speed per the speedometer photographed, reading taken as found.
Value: 20 mph
